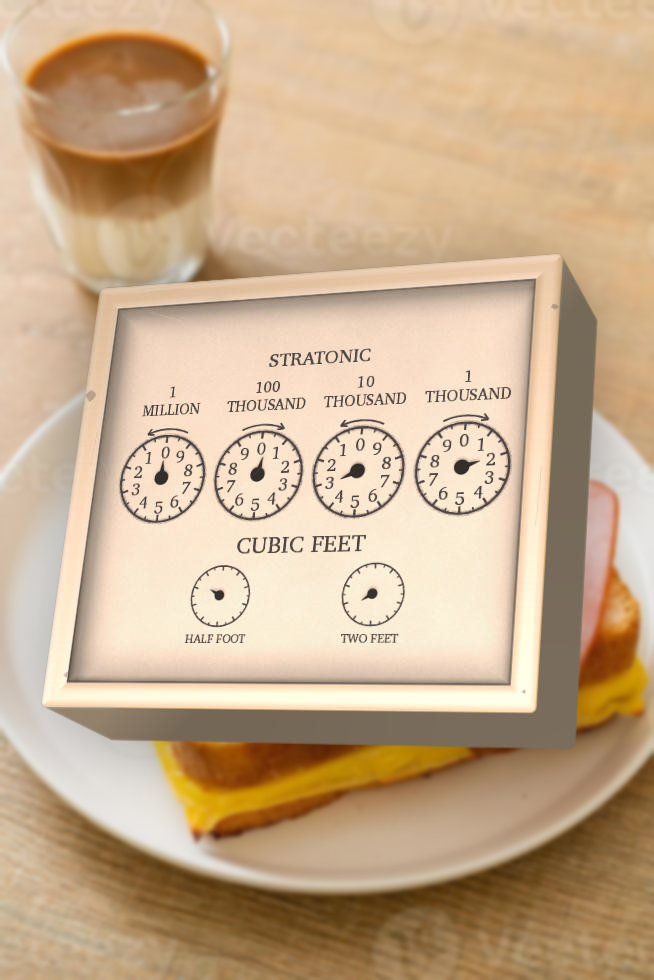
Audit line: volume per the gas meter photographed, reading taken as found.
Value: 3200 ft³
